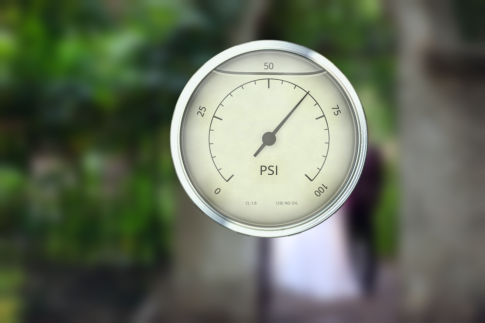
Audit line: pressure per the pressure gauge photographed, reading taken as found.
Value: 65 psi
